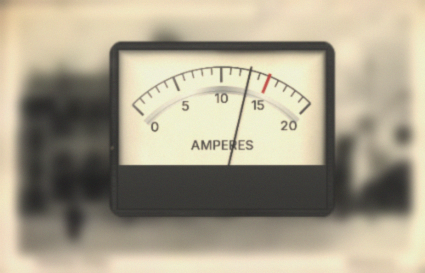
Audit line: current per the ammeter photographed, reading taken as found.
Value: 13 A
